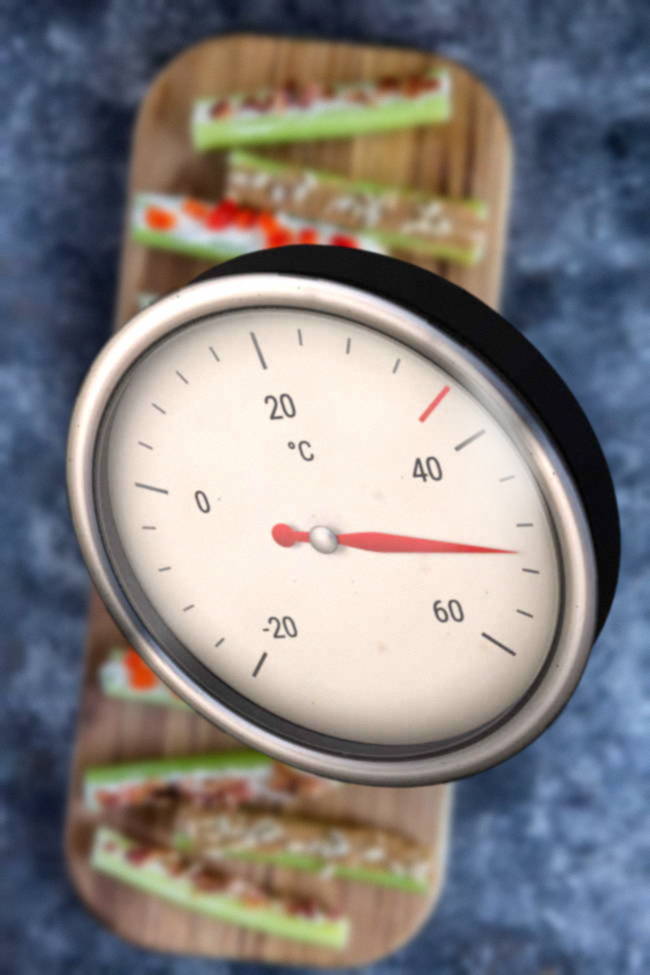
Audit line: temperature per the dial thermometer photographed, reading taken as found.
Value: 50 °C
